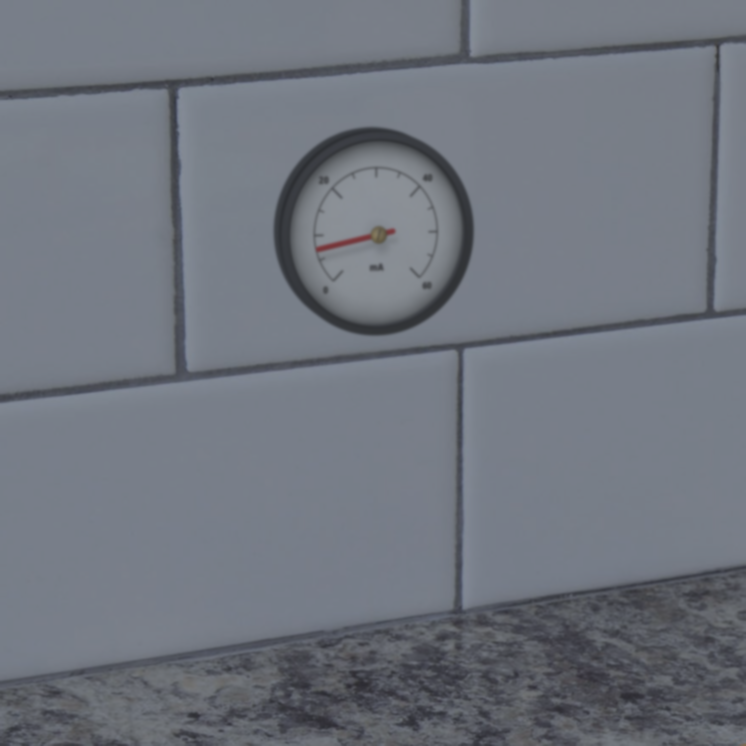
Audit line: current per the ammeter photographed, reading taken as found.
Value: 7.5 mA
